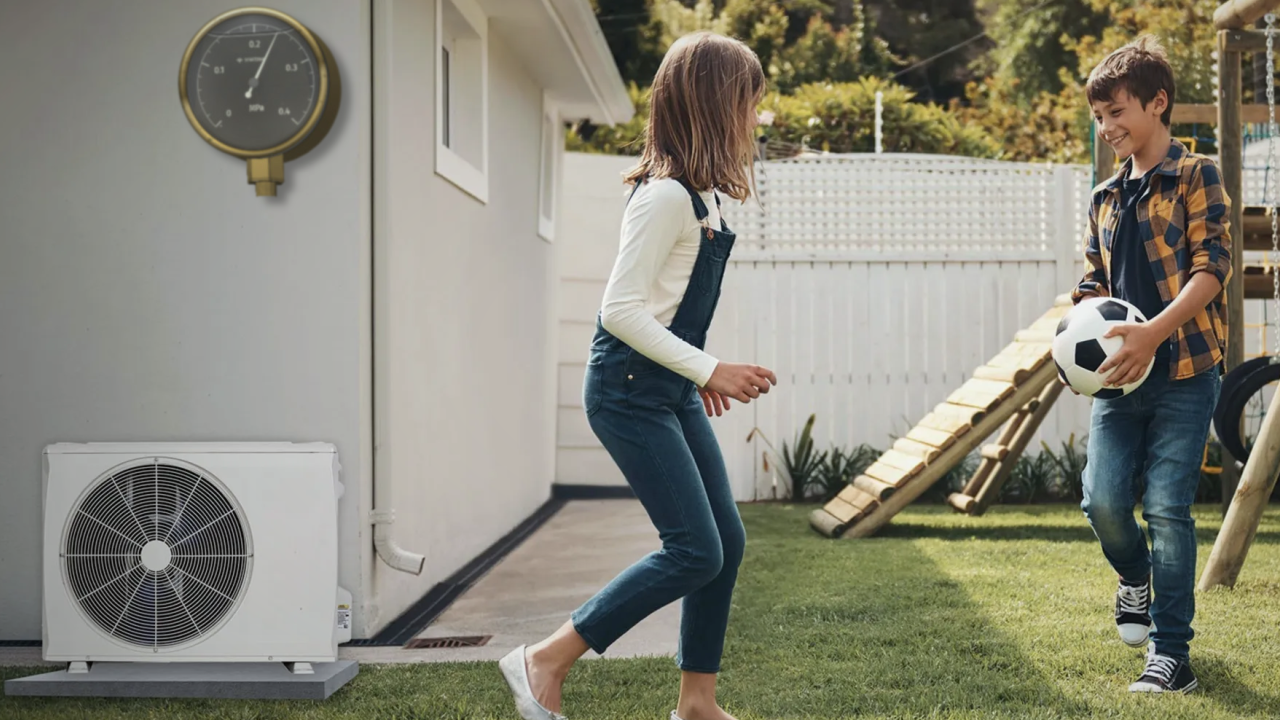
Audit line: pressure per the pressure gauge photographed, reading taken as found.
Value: 0.24 MPa
